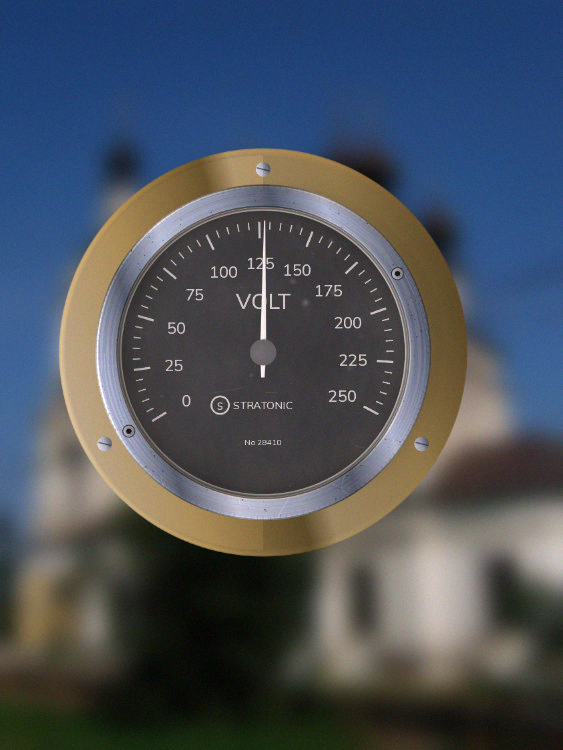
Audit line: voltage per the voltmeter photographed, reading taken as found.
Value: 127.5 V
